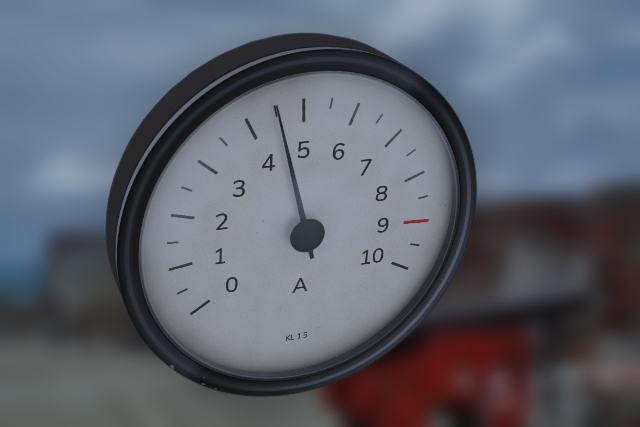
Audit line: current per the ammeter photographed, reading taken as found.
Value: 4.5 A
